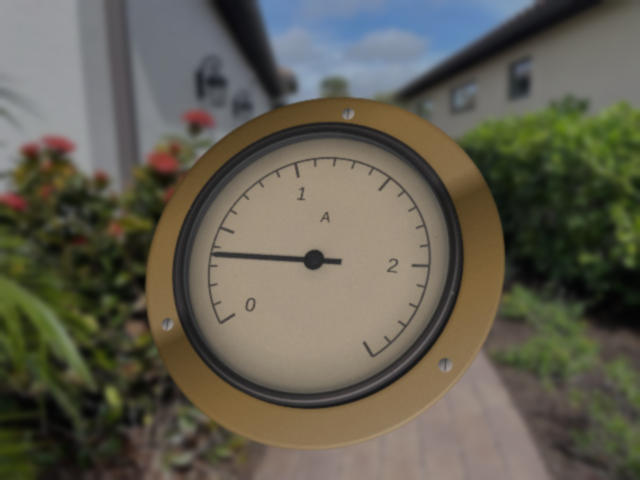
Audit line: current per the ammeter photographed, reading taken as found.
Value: 0.35 A
